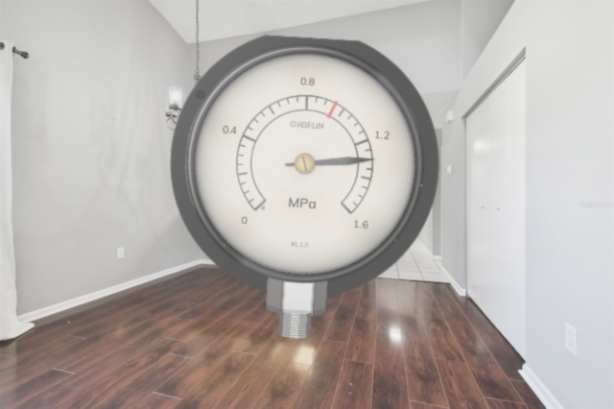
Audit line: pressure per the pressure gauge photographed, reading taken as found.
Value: 1.3 MPa
